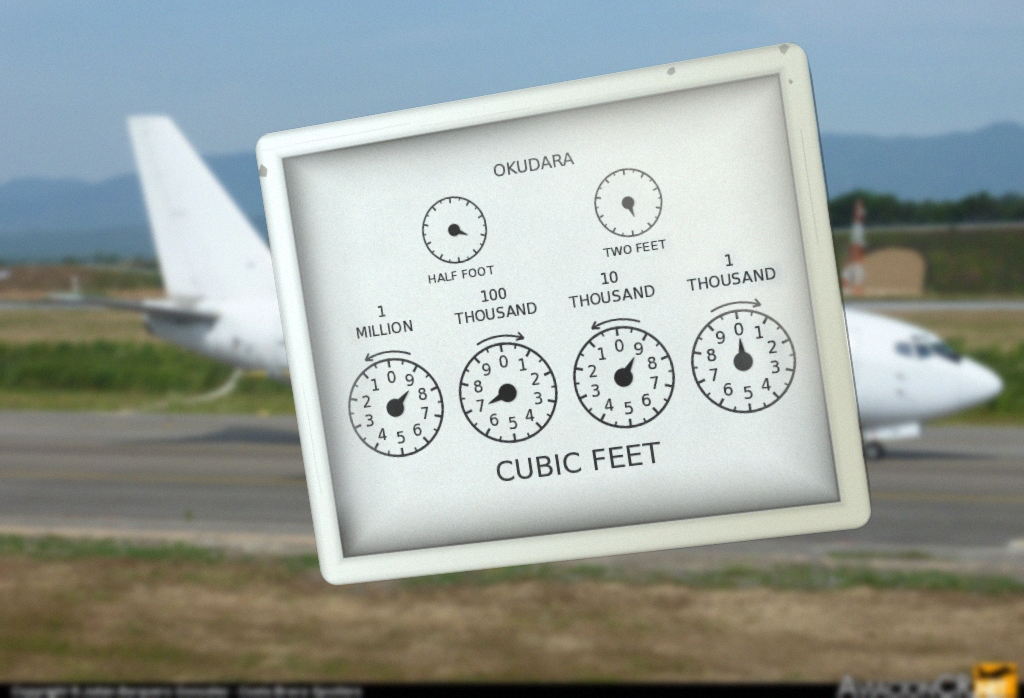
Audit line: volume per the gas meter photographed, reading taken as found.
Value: 869000 ft³
